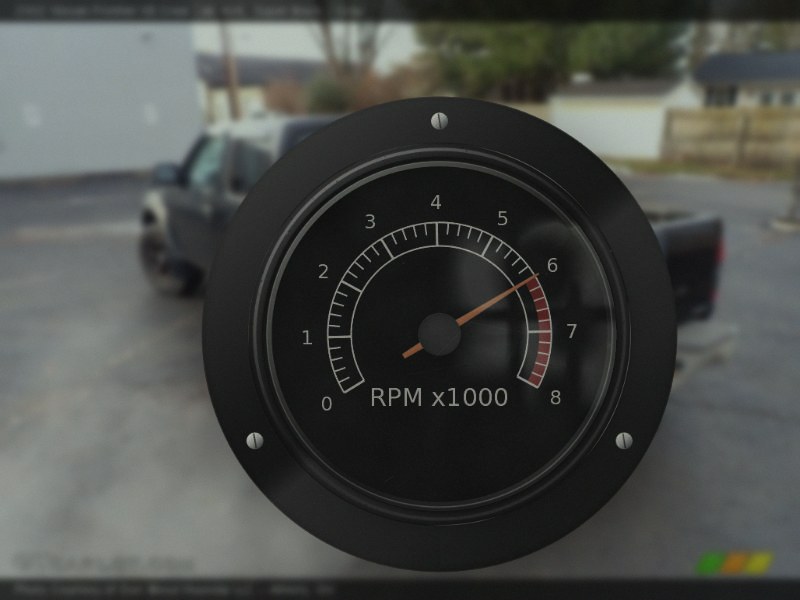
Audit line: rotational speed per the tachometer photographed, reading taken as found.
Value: 6000 rpm
